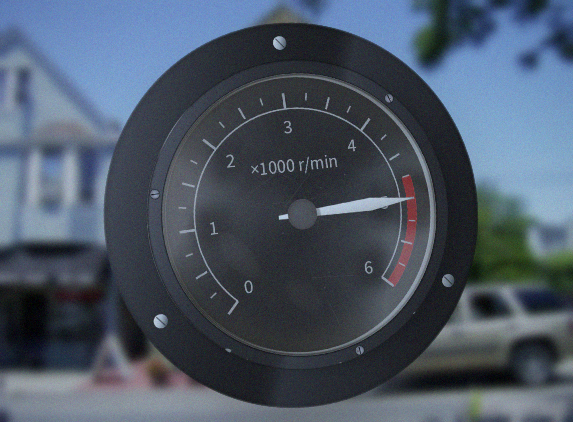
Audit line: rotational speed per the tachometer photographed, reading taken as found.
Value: 5000 rpm
